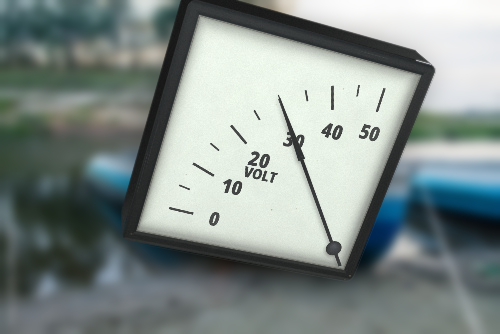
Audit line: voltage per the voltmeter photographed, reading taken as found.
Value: 30 V
